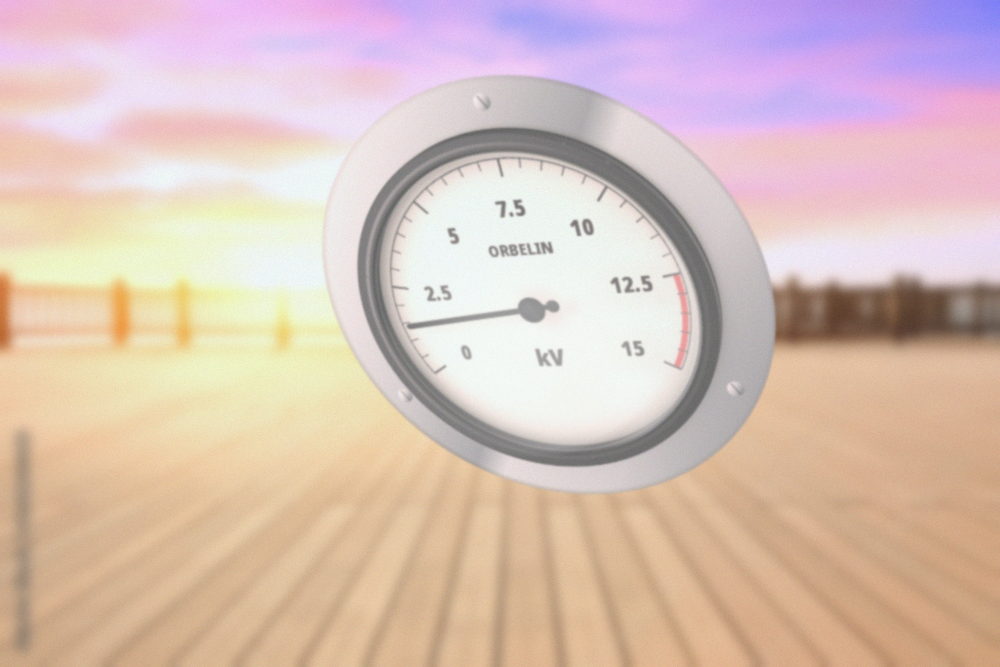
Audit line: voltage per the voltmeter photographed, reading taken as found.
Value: 1.5 kV
